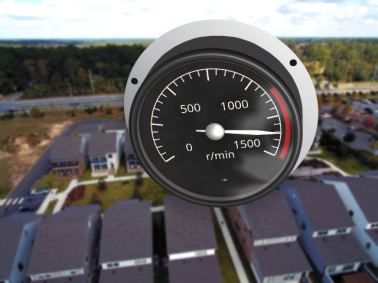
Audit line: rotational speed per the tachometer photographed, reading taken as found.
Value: 1350 rpm
